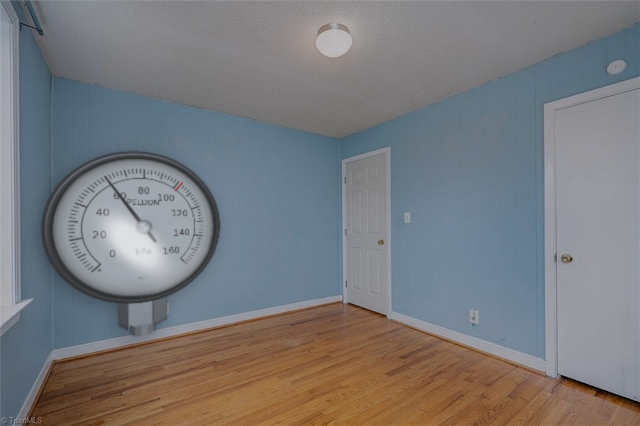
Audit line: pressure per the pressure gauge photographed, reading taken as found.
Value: 60 kPa
